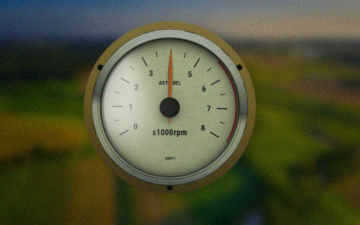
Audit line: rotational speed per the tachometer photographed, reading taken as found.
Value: 4000 rpm
